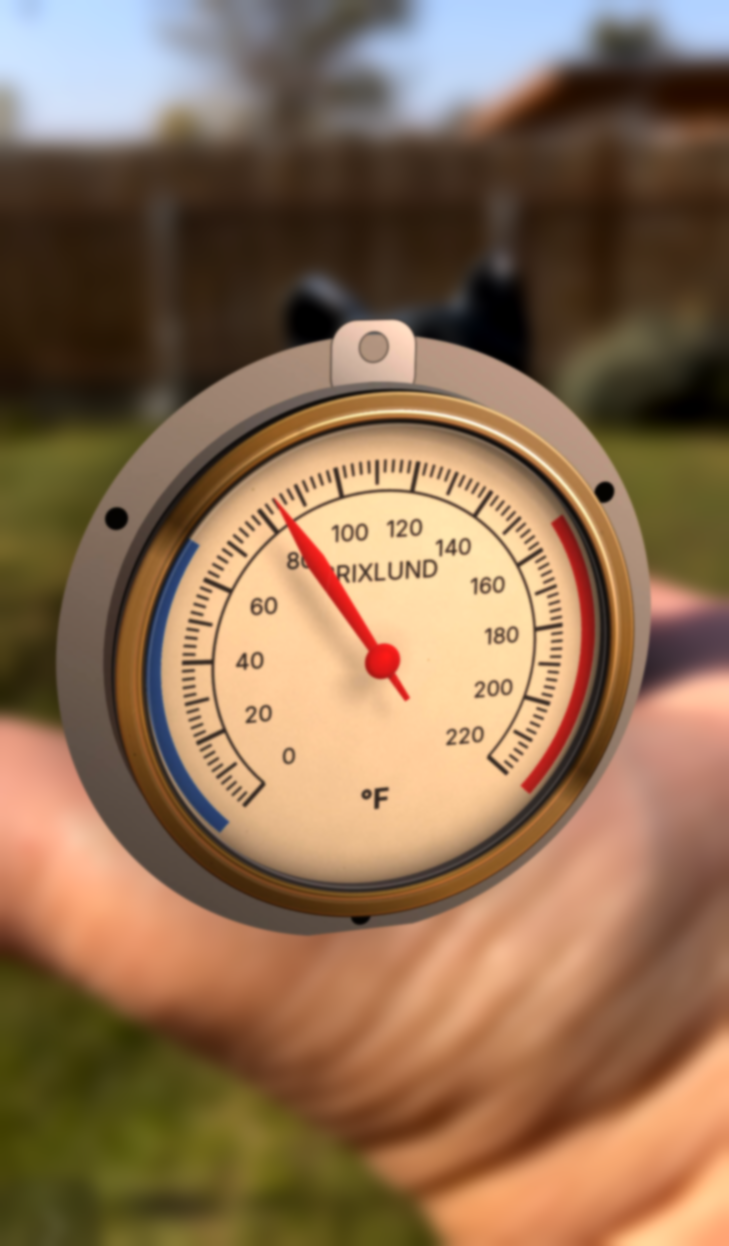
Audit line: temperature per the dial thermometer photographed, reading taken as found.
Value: 84 °F
